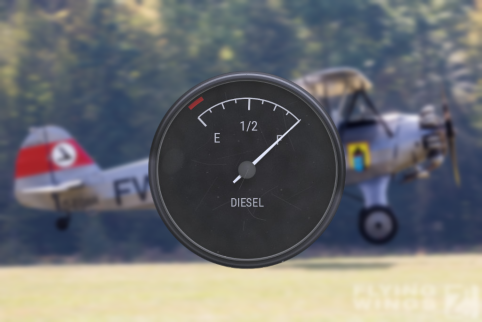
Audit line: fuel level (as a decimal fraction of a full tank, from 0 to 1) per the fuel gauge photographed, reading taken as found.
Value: 1
